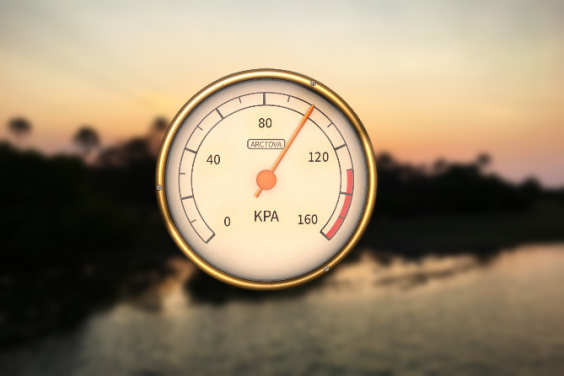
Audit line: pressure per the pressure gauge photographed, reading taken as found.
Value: 100 kPa
